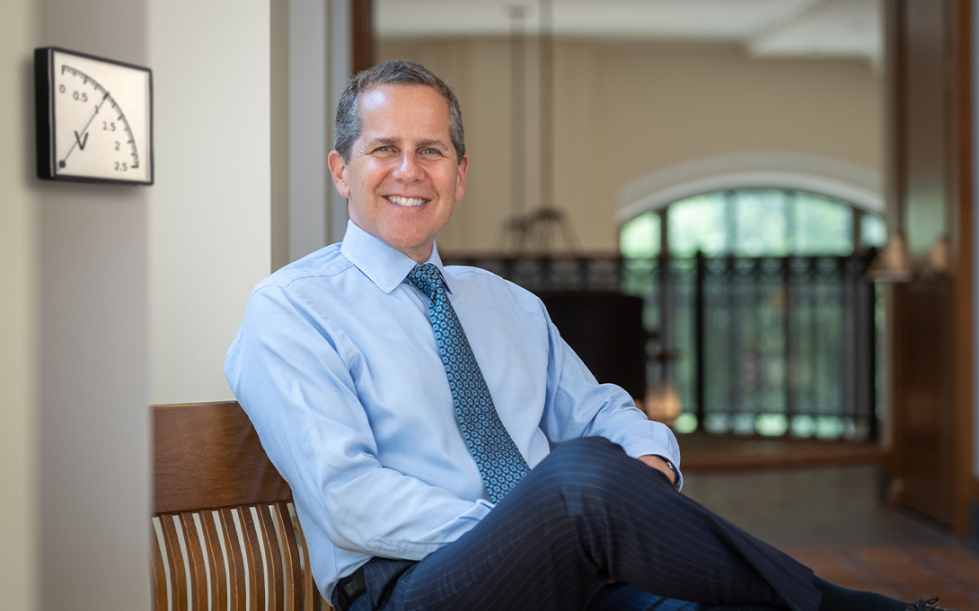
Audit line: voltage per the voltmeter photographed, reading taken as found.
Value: 1 V
